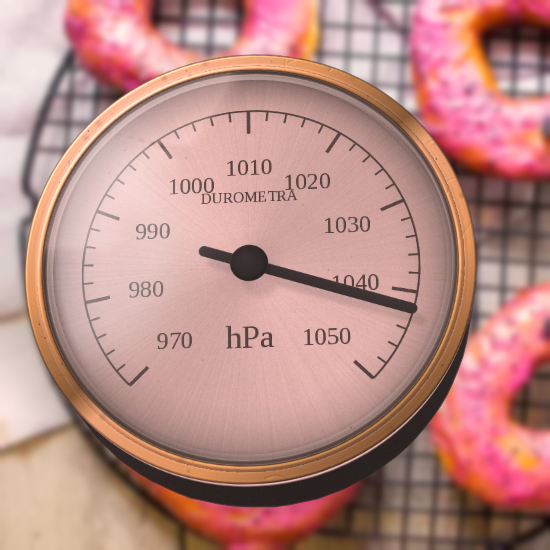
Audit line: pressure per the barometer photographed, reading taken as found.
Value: 1042 hPa
